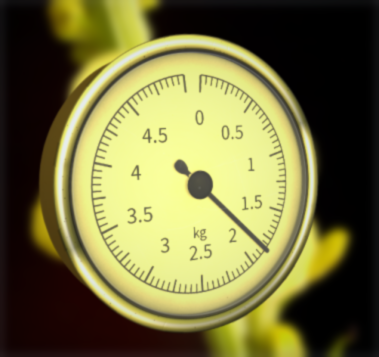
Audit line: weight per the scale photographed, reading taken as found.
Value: 1.85 kg
